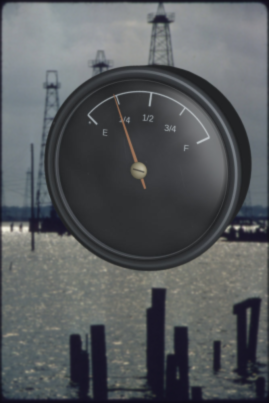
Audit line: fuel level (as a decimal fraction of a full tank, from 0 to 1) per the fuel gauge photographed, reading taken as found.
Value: 0.25
